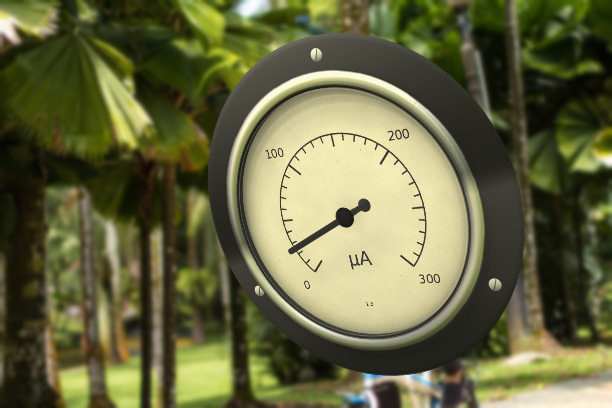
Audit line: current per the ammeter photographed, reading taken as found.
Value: 25 µA
